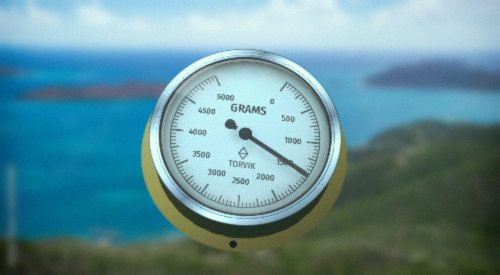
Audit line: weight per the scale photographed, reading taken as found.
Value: 1500 g
